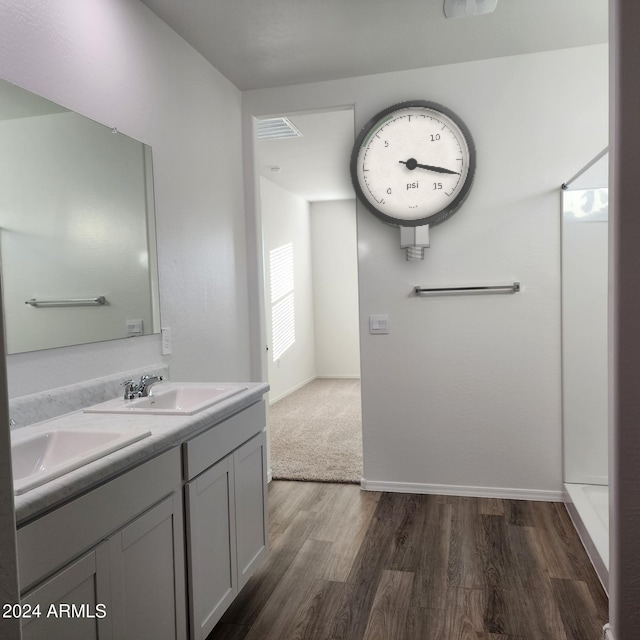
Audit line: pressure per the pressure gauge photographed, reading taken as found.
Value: 13.5 psi
